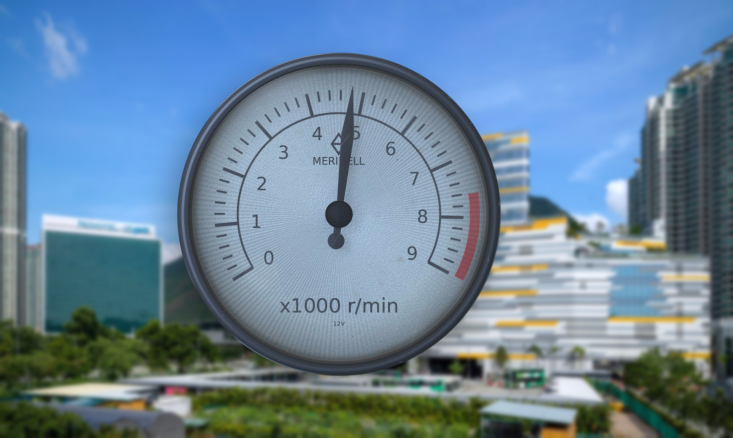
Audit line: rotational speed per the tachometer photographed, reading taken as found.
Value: 4800 rpm
